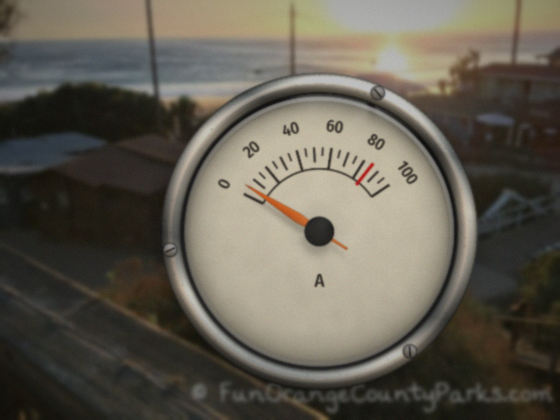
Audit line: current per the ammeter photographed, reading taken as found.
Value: 5 A
